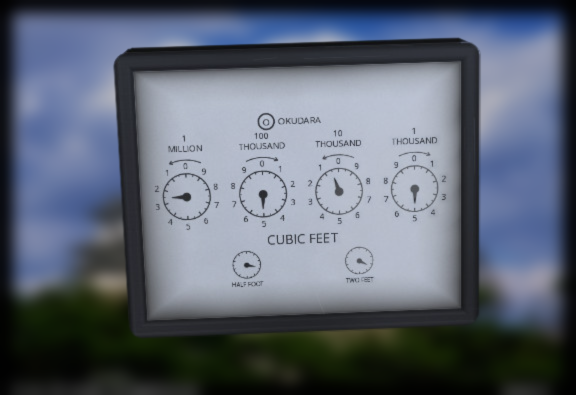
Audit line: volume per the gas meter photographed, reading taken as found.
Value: 250500 ft³
